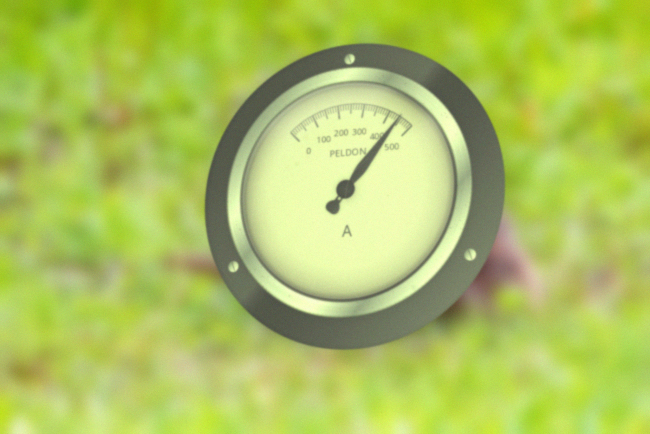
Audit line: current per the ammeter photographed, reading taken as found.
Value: 450 A
